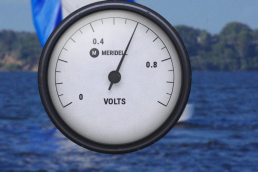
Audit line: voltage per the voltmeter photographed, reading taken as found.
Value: 0.6 V
